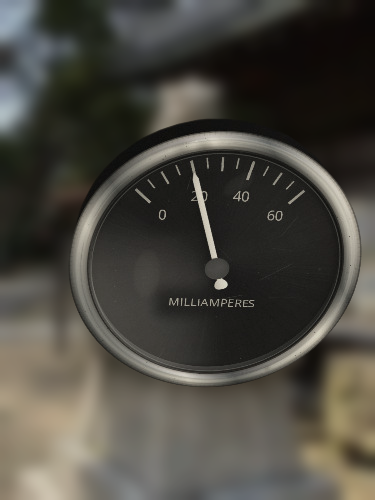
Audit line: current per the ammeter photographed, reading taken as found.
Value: 20 mA
